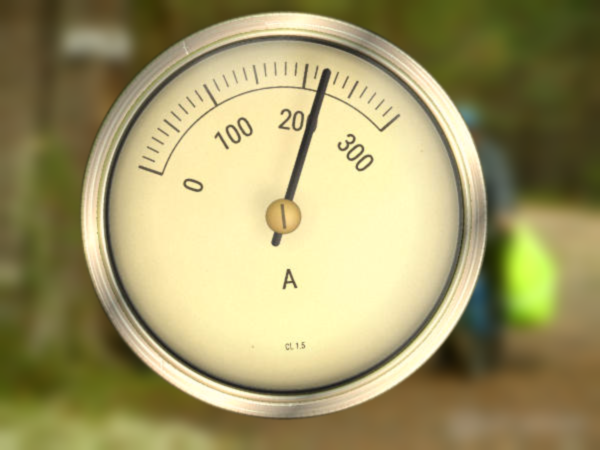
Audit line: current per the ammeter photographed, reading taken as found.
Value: 220 A
